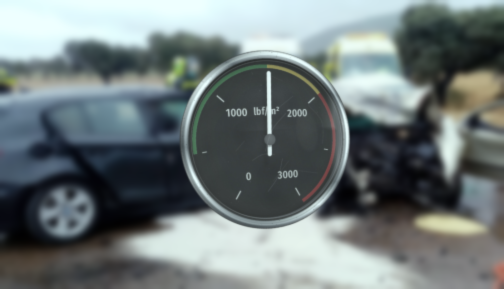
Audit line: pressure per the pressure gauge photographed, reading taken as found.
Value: 1500 psi
